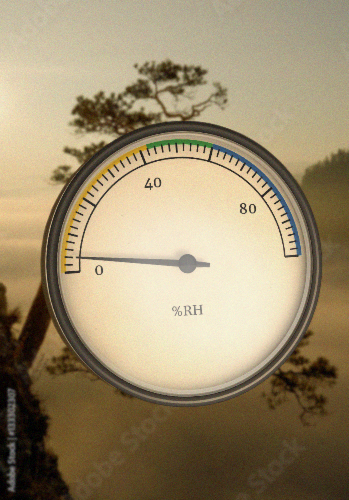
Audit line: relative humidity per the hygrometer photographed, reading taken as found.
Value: 4 %
